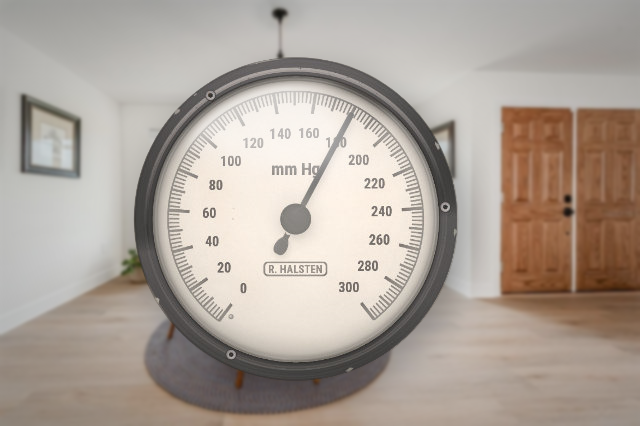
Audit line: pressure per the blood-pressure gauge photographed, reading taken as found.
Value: 180 mmHg
